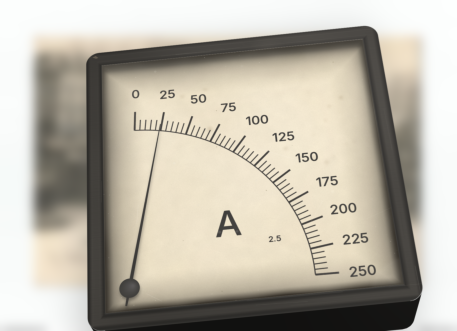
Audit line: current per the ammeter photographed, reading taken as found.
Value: 25 A
